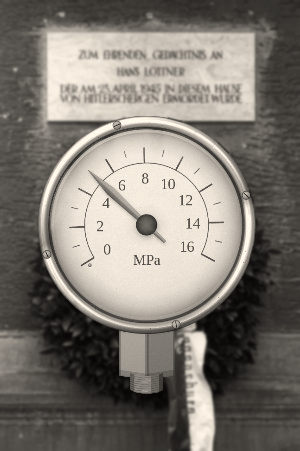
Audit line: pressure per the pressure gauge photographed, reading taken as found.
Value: 5 MPa
